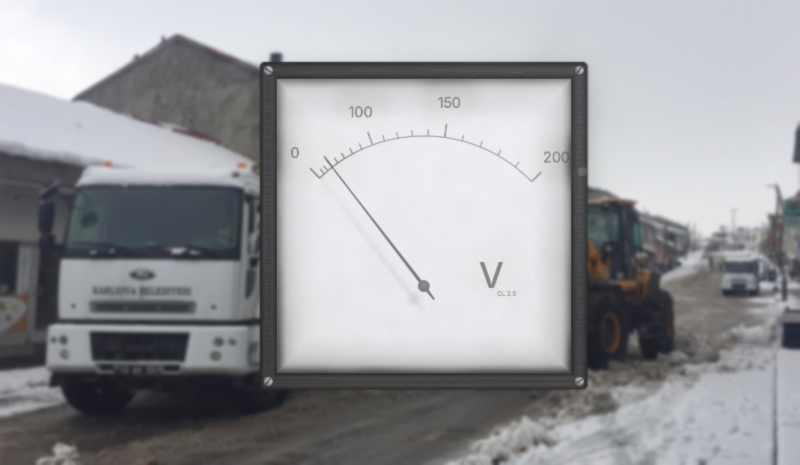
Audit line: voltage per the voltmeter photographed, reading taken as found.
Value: 50 V
